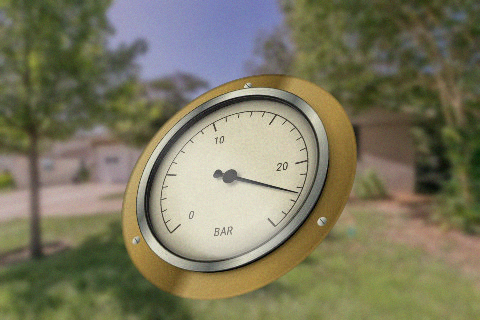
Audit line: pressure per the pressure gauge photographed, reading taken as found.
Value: 22.5 bar
